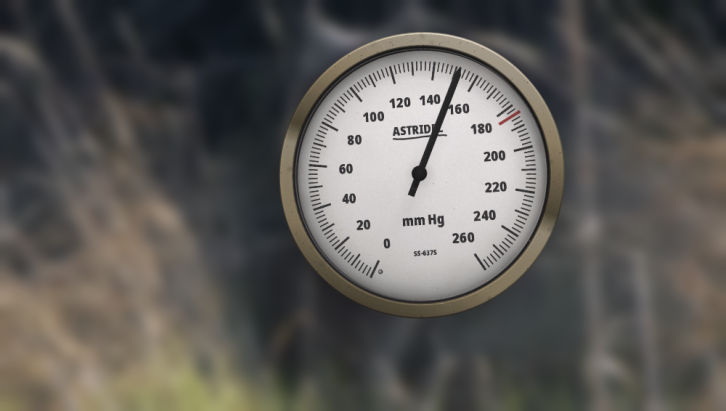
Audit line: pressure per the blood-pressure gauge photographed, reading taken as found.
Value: 152 mmHg
